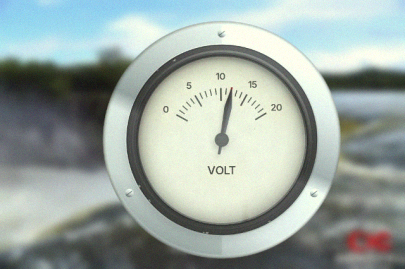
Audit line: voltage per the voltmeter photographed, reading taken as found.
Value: 12 V
